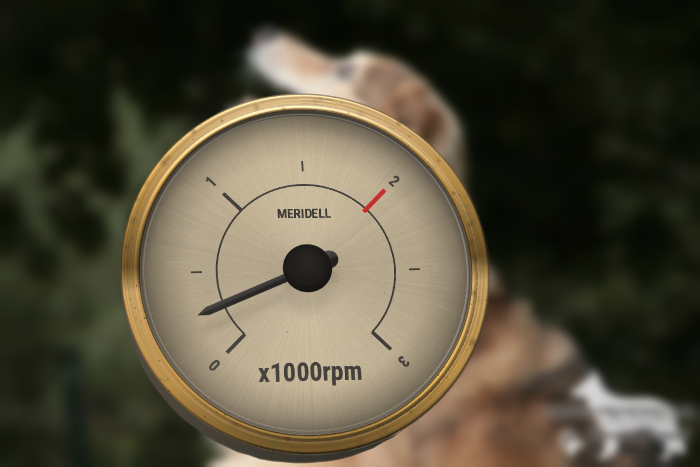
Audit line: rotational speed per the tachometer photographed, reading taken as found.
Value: 250 rpm
